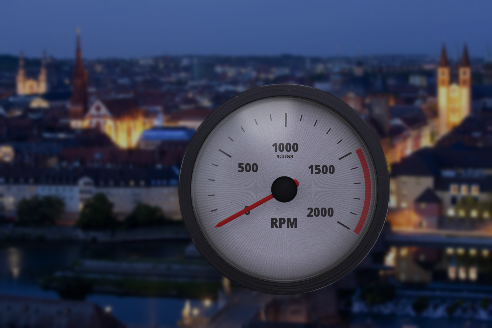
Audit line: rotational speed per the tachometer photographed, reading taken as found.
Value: 0 rpm
